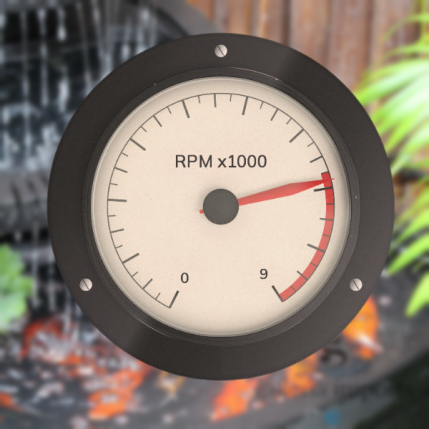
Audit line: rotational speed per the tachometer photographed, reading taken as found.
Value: 6875 rpm
